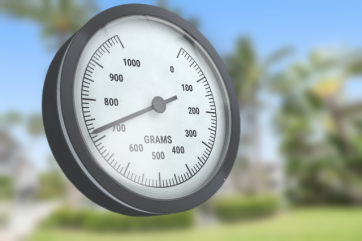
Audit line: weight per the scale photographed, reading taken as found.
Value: 720 g
